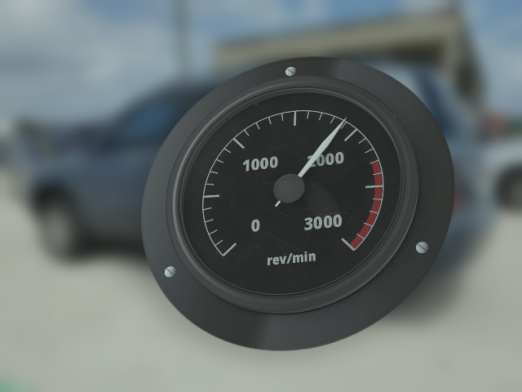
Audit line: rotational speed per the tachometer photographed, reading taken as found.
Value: 1900 rpm
